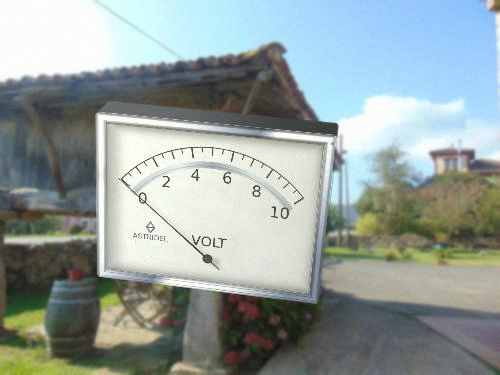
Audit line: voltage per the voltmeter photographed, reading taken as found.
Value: 0 V
